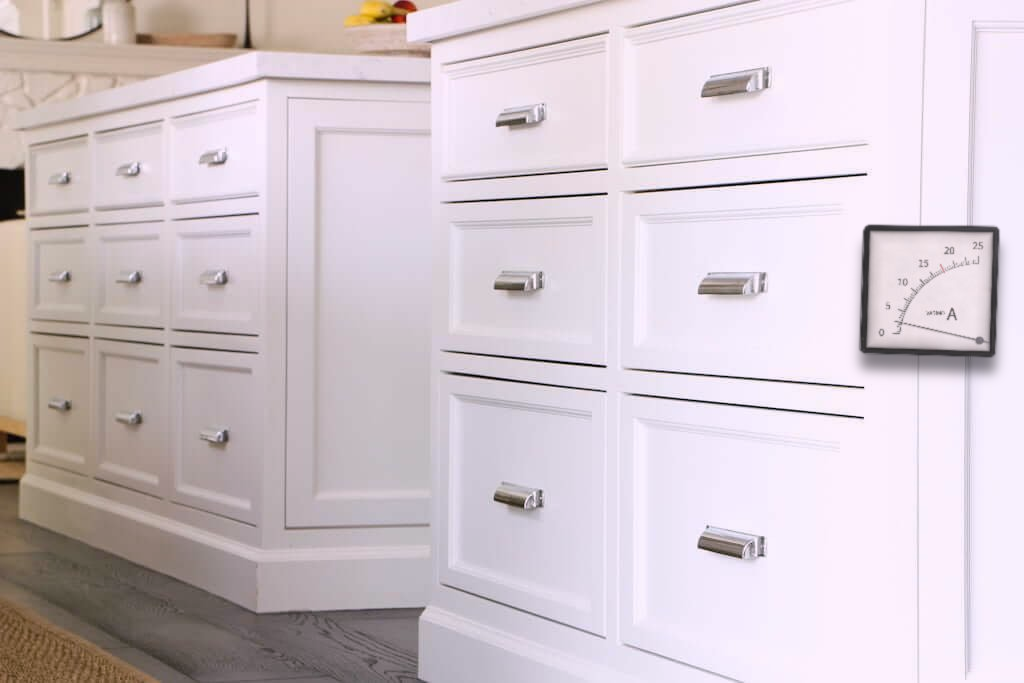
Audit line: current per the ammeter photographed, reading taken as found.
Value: 2.5 A
